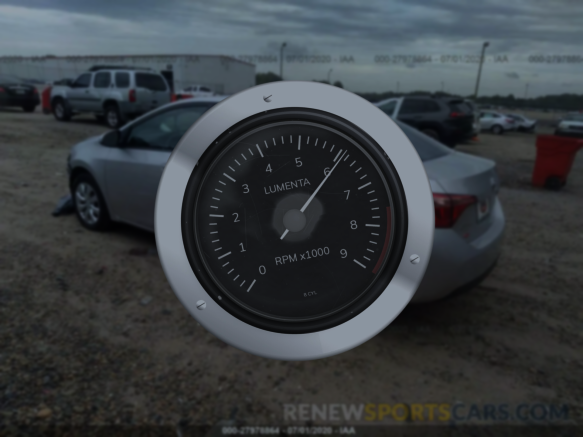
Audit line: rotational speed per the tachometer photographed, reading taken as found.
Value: 6100 rpm
